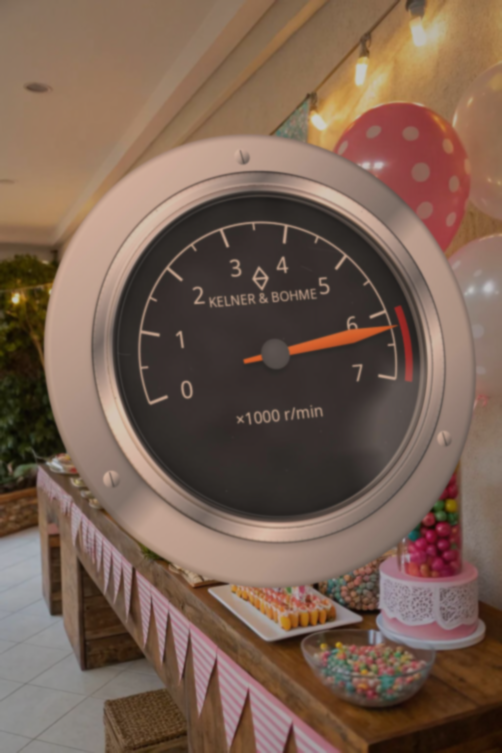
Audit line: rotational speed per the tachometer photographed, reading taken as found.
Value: 6250 rpm
